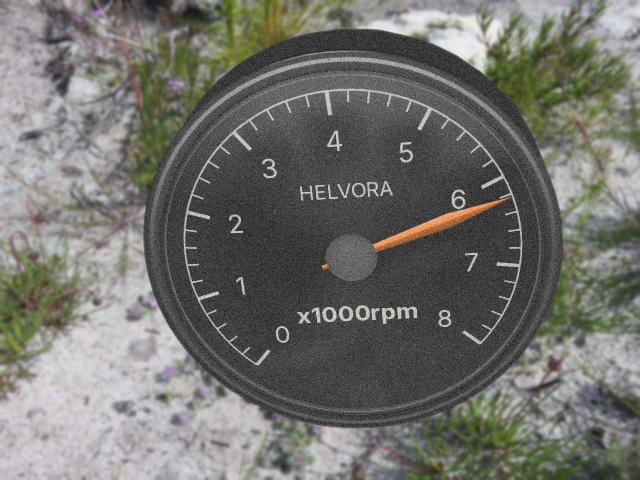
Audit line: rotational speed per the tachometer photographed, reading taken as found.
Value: 6200 rpm
